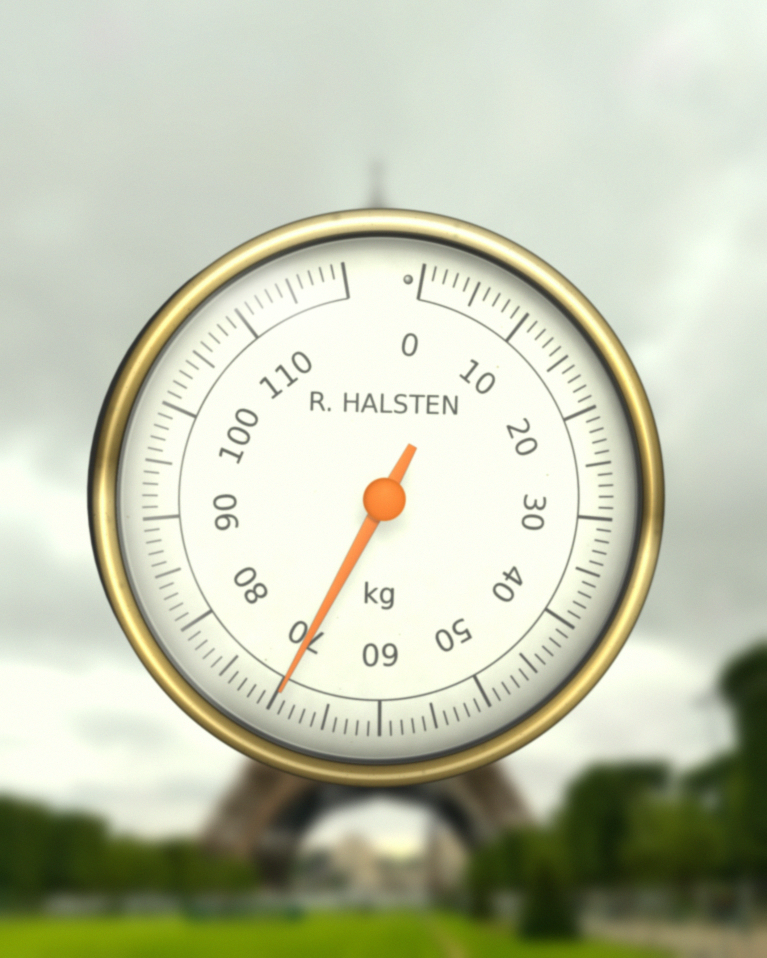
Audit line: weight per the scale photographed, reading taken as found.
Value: 70 kg
